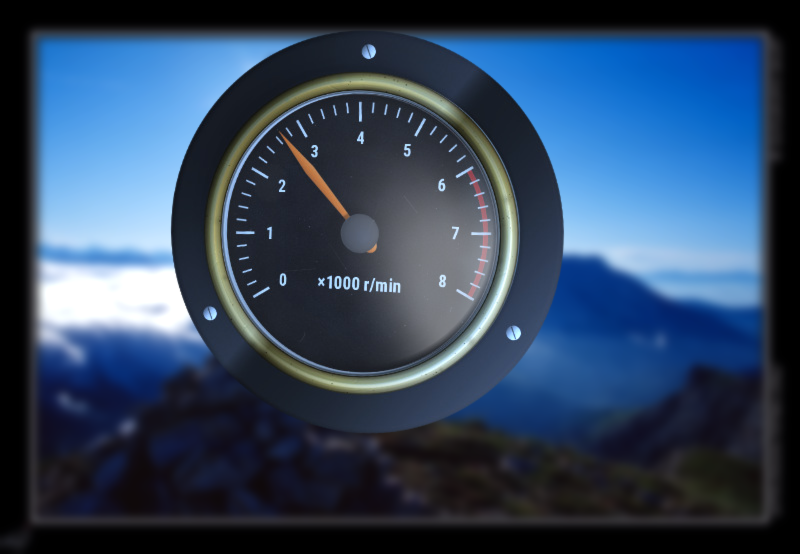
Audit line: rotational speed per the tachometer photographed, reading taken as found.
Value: 2700 rpm
